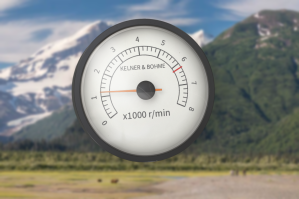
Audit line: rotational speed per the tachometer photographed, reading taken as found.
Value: 1200 rpm
